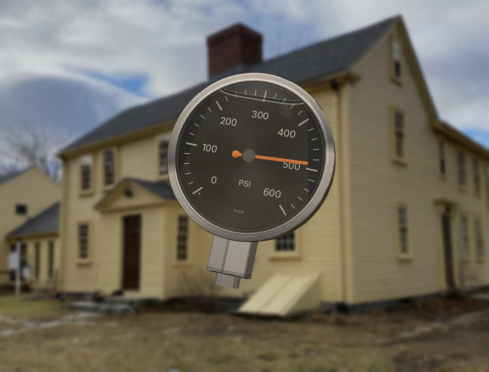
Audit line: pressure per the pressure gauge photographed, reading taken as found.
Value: 490 psi
